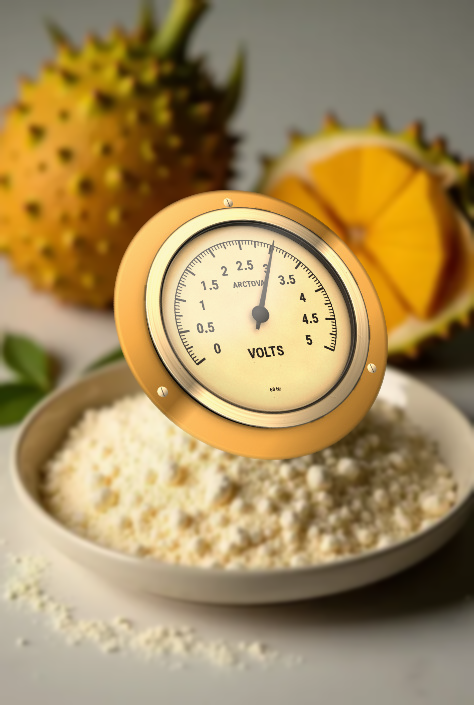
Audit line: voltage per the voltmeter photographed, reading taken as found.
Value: 3 V
